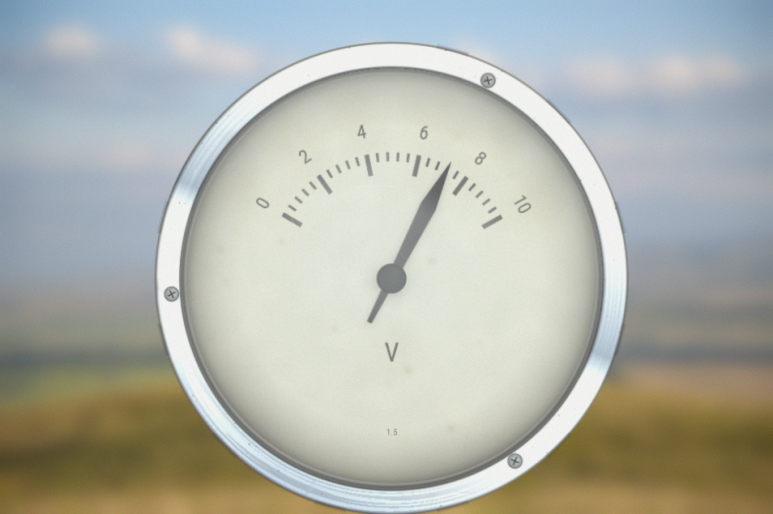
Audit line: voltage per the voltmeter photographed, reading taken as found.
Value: 7.2 V
